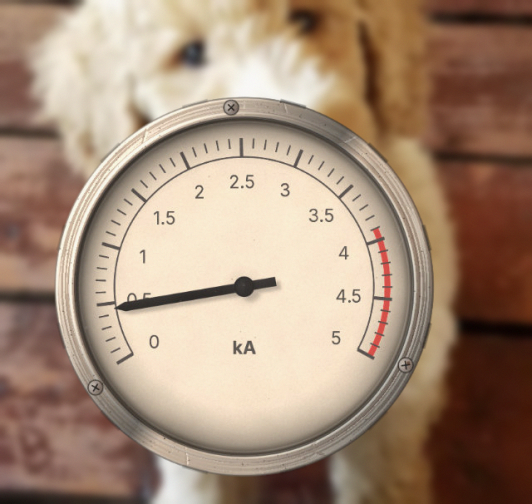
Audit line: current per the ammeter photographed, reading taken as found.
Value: 0.45 kA
